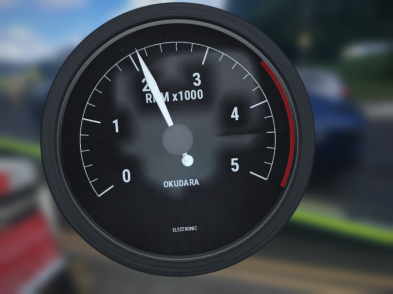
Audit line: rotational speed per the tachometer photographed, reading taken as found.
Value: 2100 rpm
